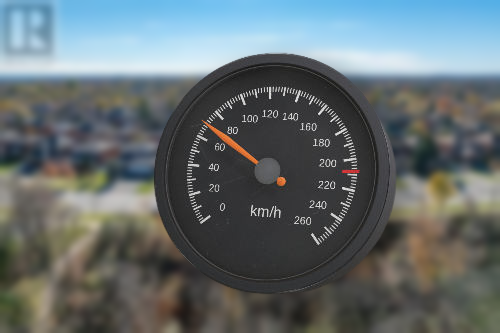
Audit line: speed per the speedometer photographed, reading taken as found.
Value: 70 km/h
